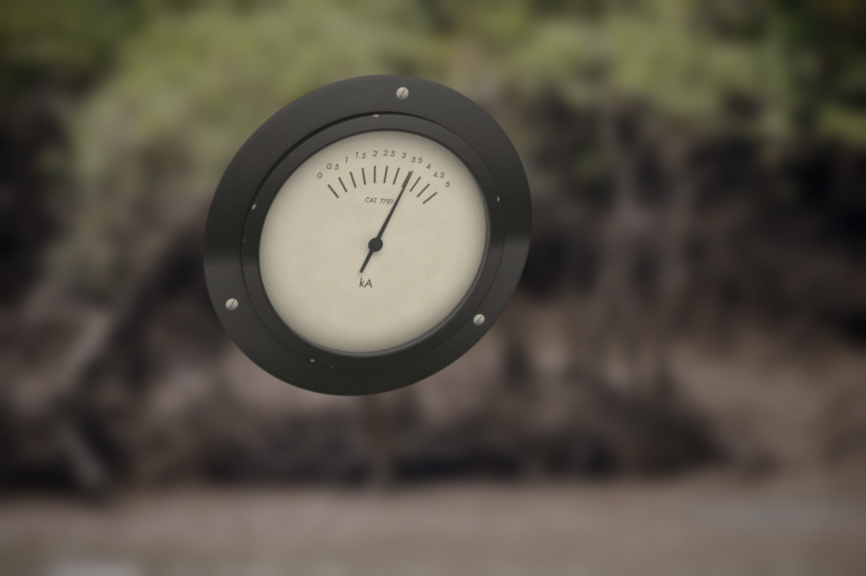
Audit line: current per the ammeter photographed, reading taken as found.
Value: 3.5 kA
